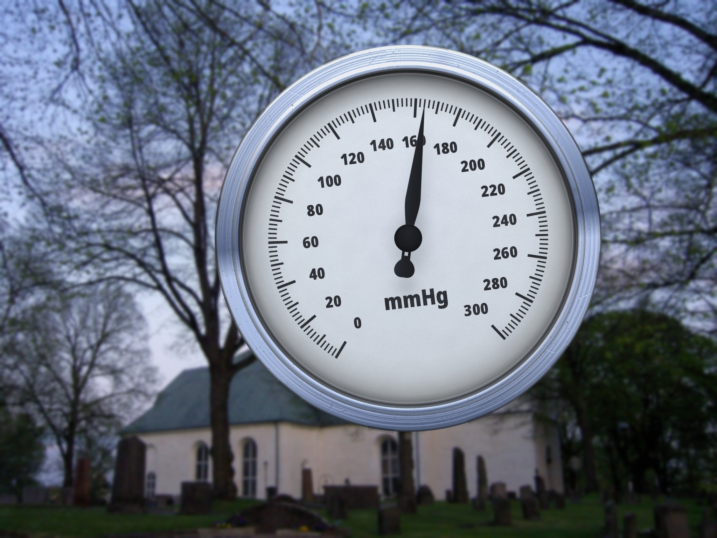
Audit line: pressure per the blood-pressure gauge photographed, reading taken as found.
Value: 164 mmHg
